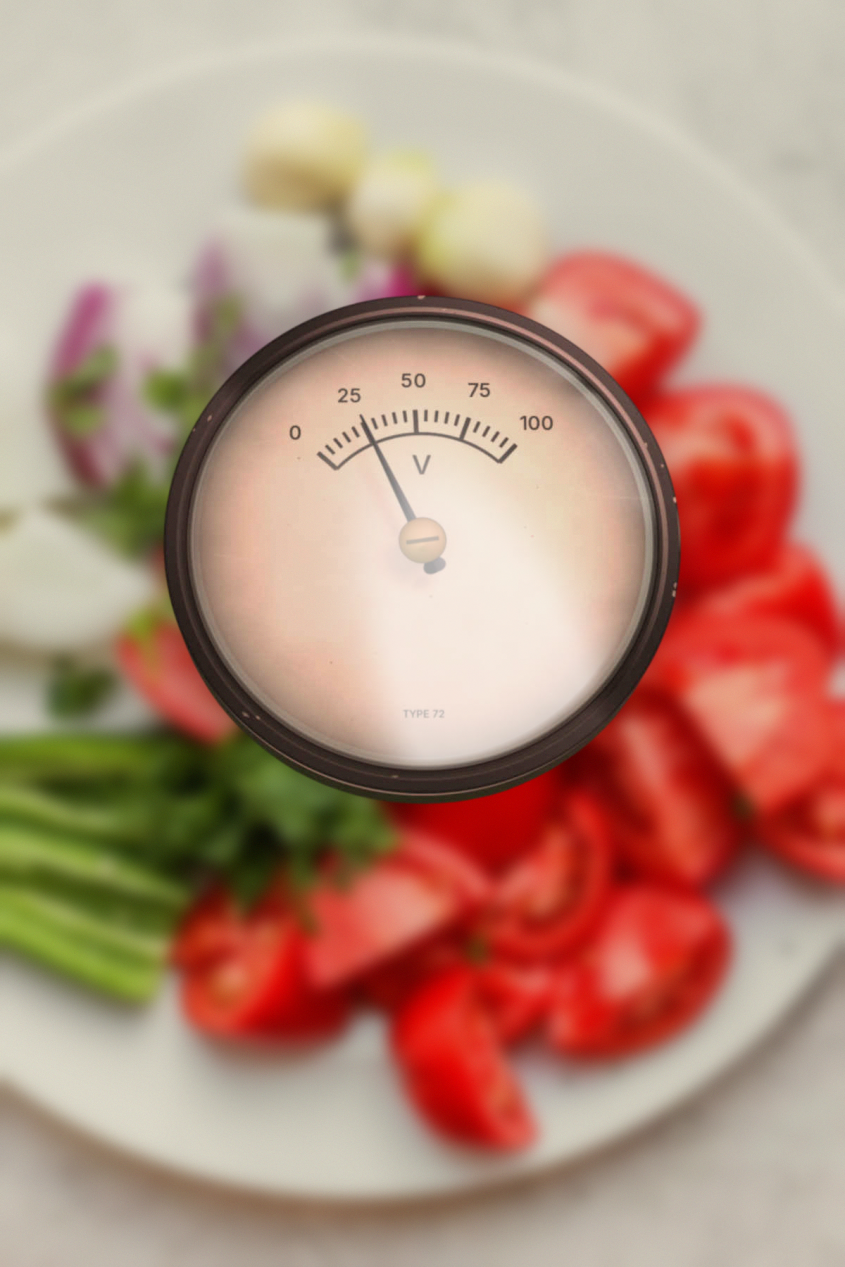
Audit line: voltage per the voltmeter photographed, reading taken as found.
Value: 25 V
